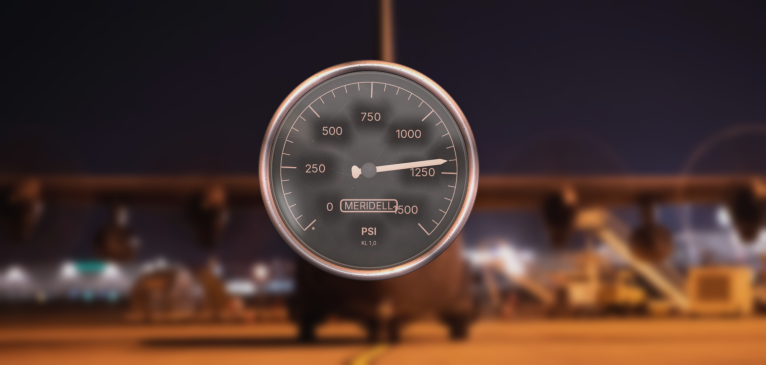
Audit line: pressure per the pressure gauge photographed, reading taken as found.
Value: 1200 psi
